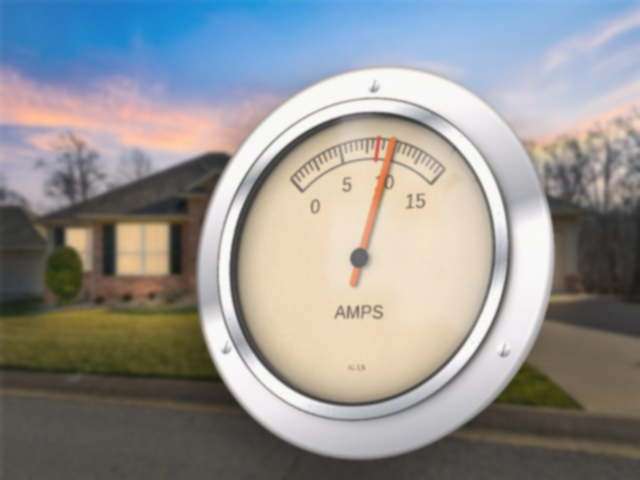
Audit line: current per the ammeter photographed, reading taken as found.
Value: 10 A
